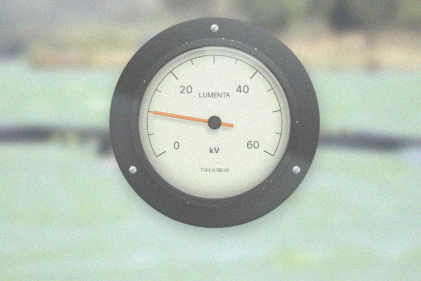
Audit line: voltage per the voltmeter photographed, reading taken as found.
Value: 10 kV
